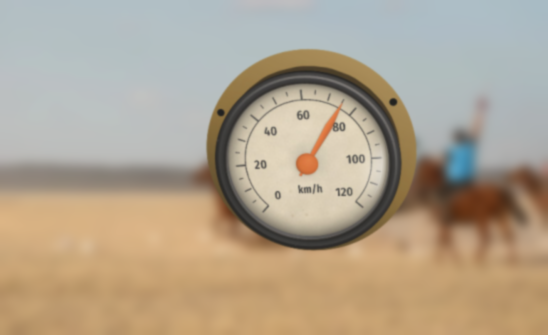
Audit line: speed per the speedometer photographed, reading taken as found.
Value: 75 km/h
